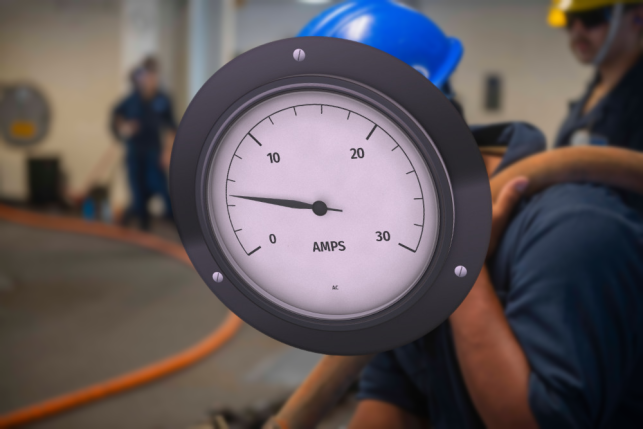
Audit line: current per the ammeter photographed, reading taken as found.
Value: 5 A
